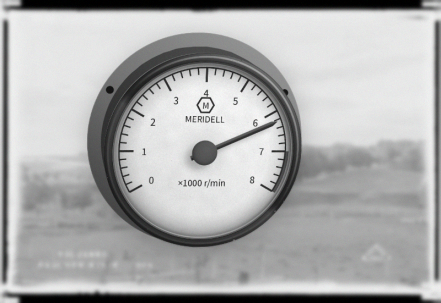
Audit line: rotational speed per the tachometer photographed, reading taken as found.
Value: 6200 rpm
